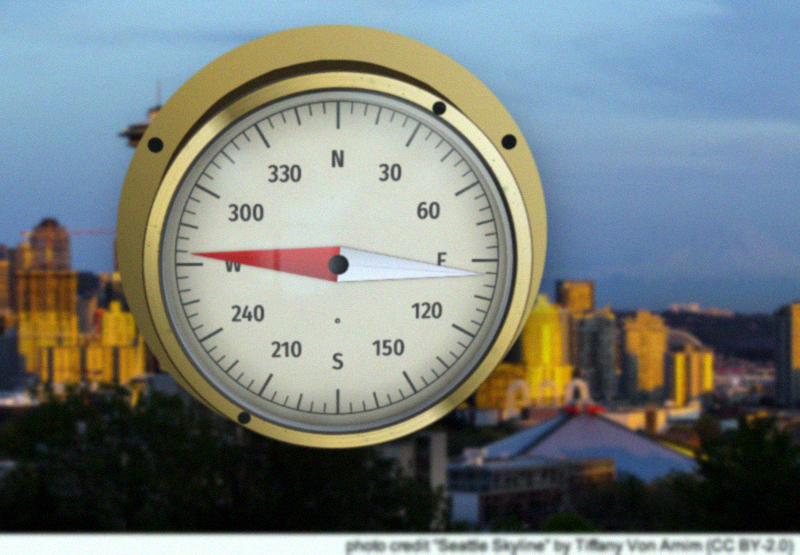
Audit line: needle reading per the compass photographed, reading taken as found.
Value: 275 °
